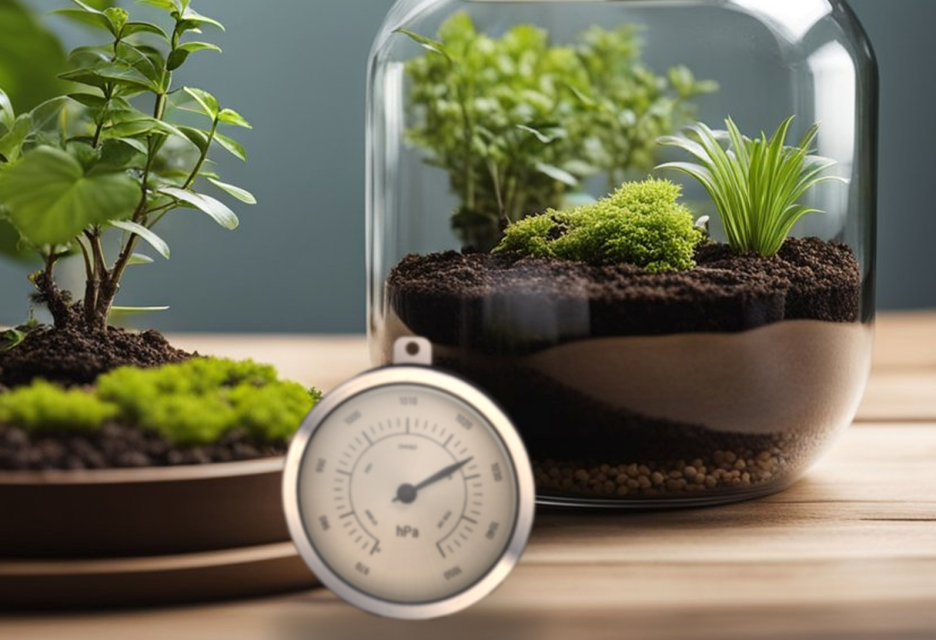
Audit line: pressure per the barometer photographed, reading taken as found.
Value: 1026 hPa
